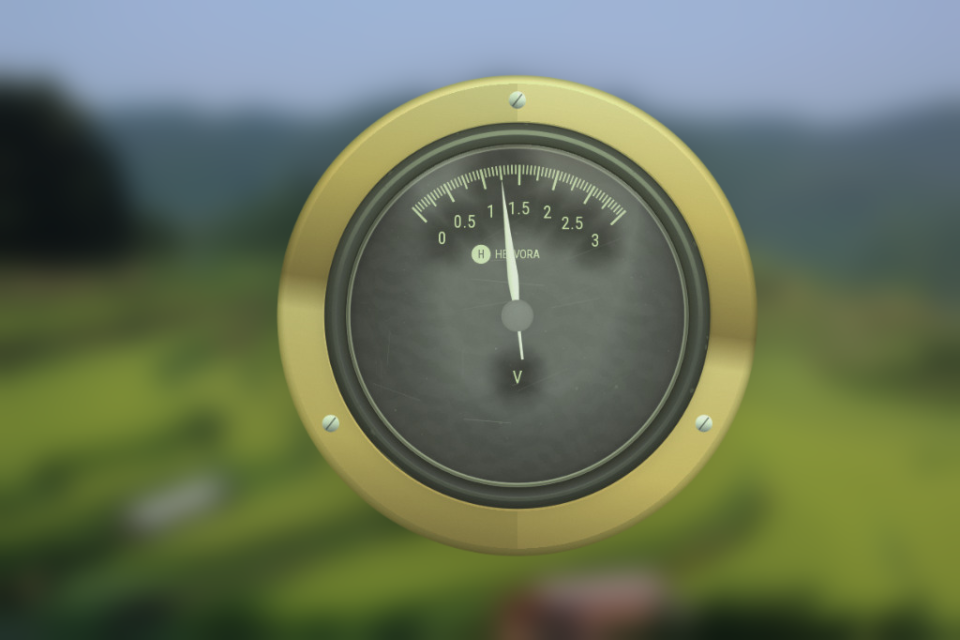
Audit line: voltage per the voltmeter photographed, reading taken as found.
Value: 1.25 V
